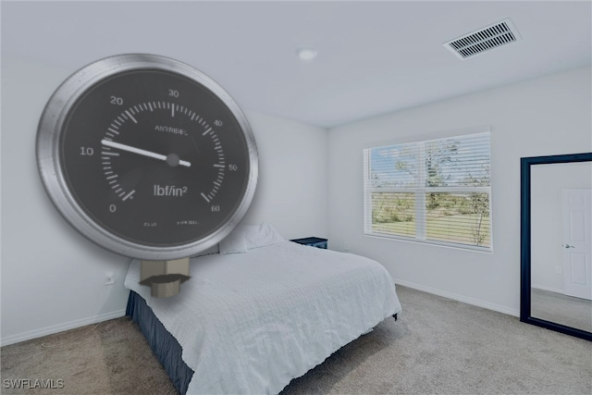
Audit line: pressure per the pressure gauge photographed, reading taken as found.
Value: 12 psi
